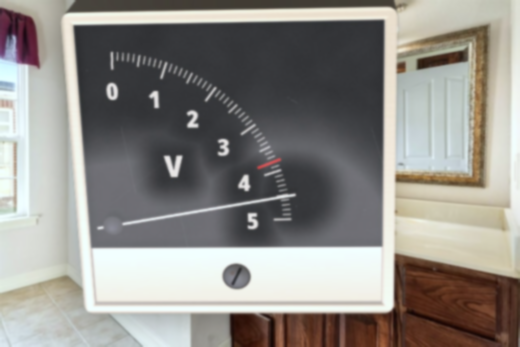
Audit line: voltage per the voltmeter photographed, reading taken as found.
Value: 4.5 V
